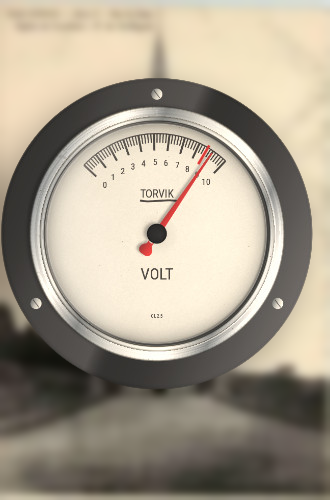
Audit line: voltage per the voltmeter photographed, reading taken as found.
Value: 9 V
